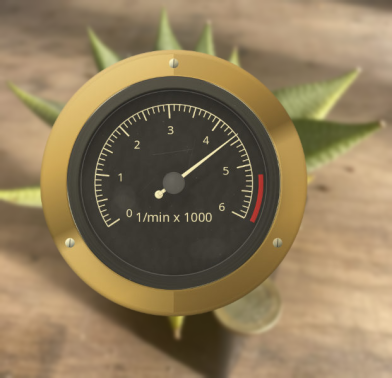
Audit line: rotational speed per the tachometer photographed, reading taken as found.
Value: 4400 rpm
